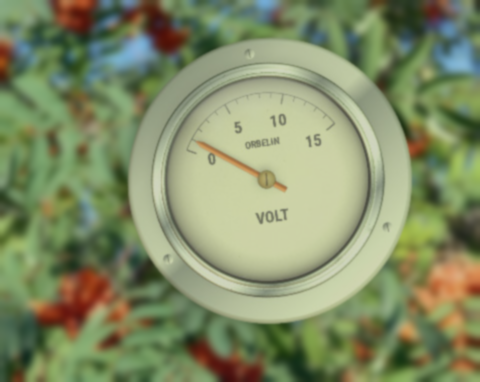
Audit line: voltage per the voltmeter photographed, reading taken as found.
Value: 1 V
